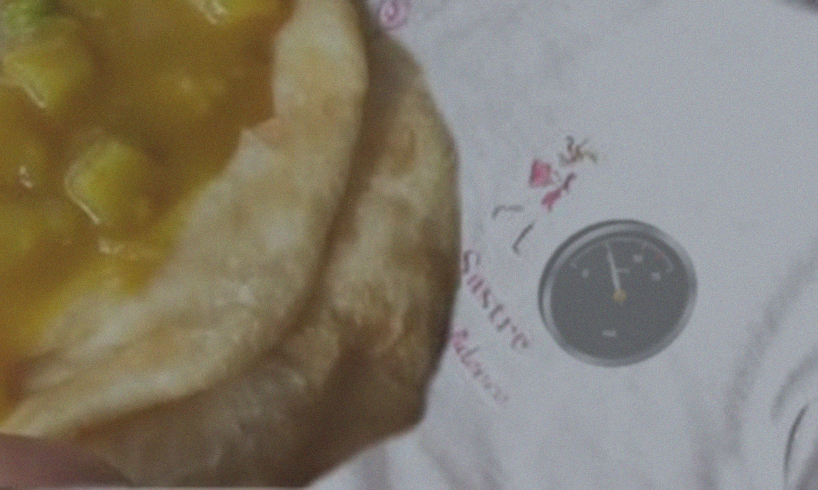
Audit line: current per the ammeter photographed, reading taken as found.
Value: 5 mA
